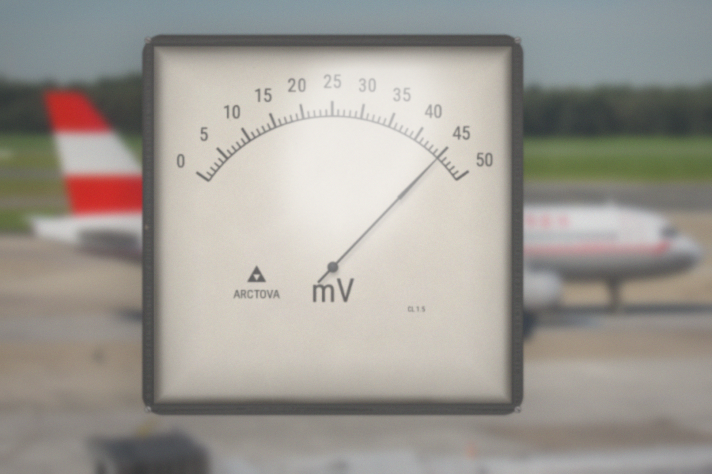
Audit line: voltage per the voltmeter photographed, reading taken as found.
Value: 45 mV
